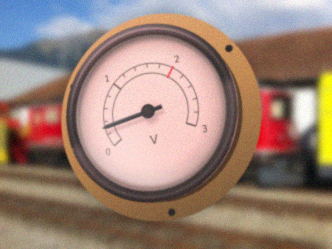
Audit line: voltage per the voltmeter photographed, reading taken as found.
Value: 0.3 V
